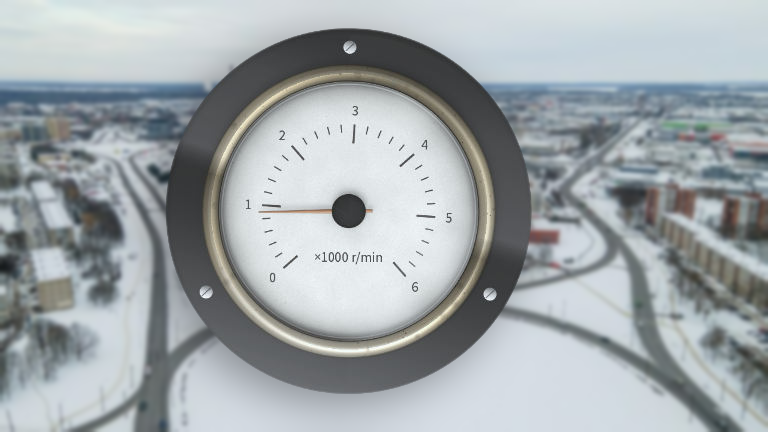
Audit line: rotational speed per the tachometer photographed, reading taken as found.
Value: 900 rpm
